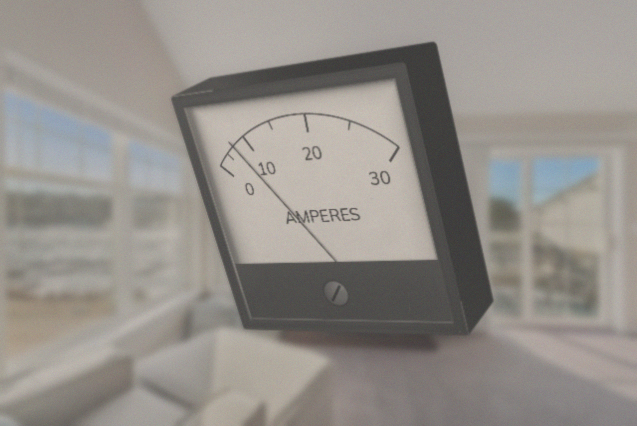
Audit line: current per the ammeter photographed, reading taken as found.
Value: 7.5 A
